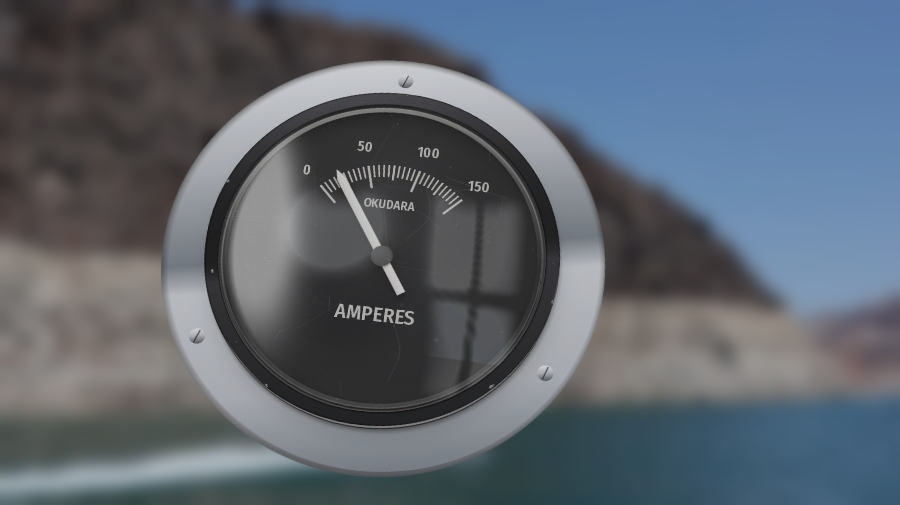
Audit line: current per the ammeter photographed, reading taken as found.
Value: 20 A
